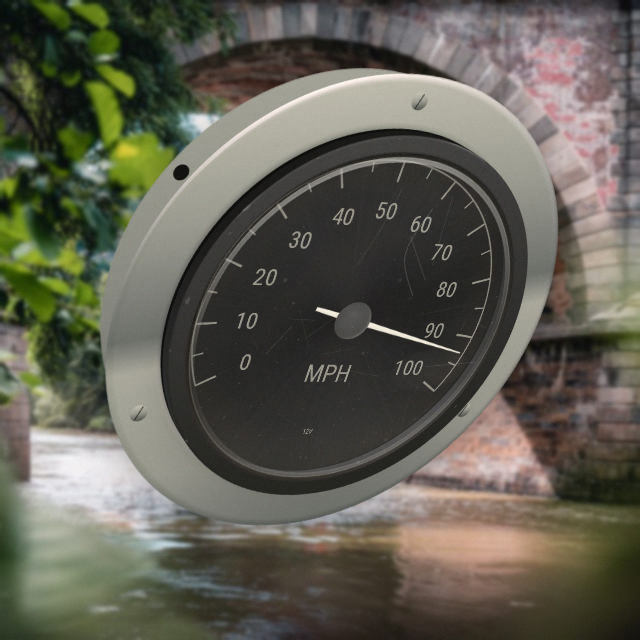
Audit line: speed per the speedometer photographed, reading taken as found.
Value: 92.5 mph
